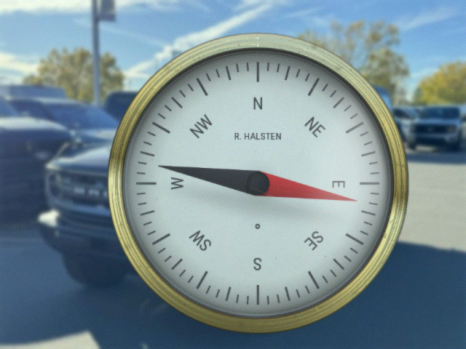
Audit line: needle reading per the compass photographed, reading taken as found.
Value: 100 °
